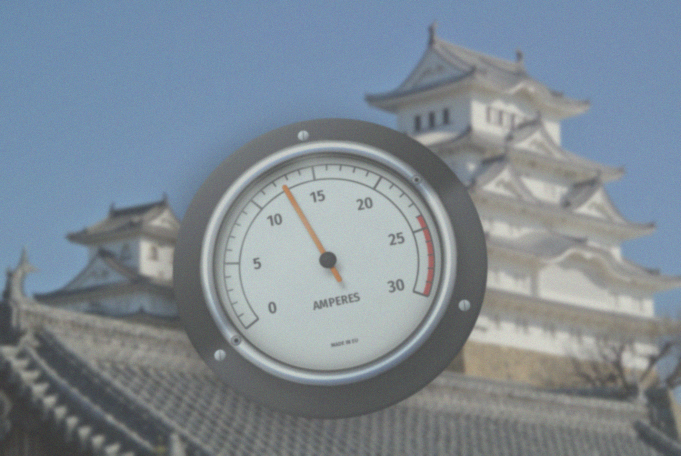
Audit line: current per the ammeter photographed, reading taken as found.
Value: 12.5 A
